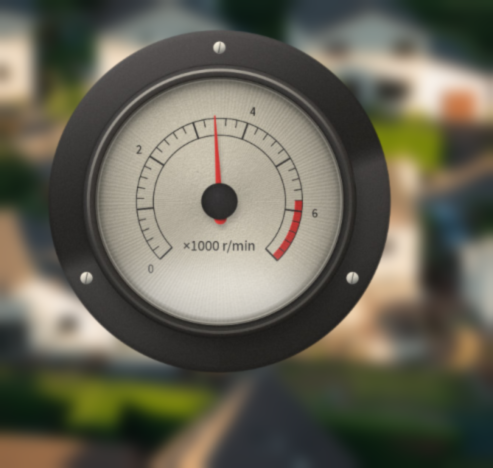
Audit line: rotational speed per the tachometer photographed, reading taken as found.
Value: 3400 rpm
